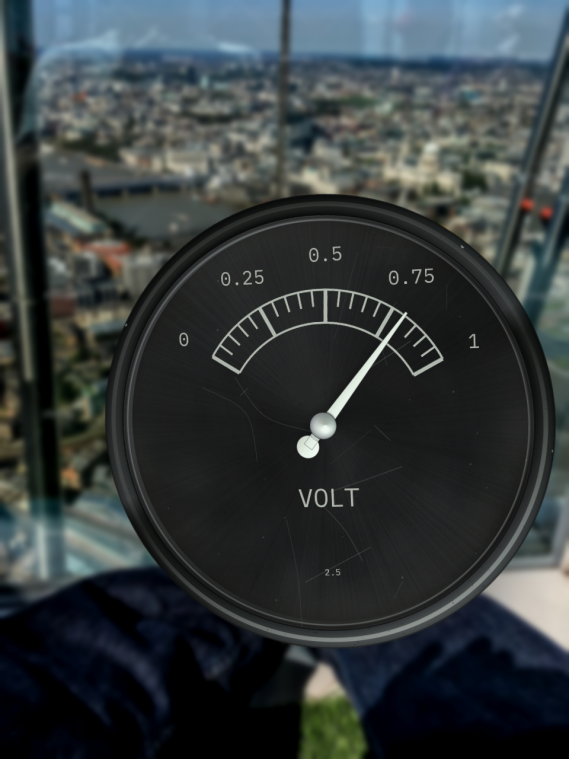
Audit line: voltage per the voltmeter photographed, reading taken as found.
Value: 0.8 V
